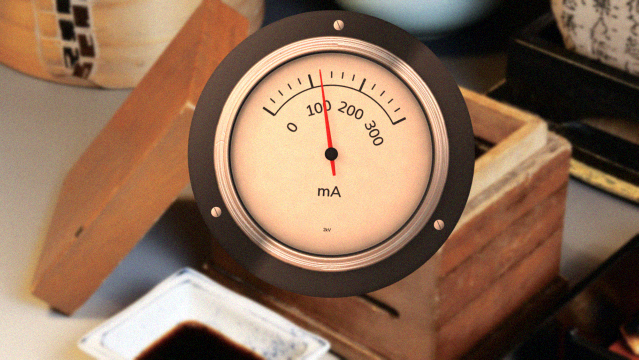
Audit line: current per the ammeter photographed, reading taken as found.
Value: 120 mA
